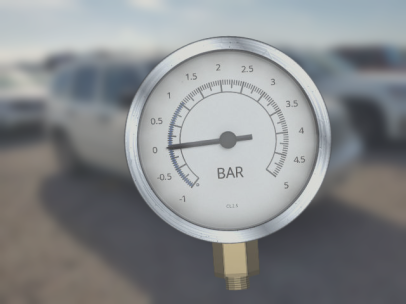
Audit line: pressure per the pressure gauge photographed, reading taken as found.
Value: 0 bar
